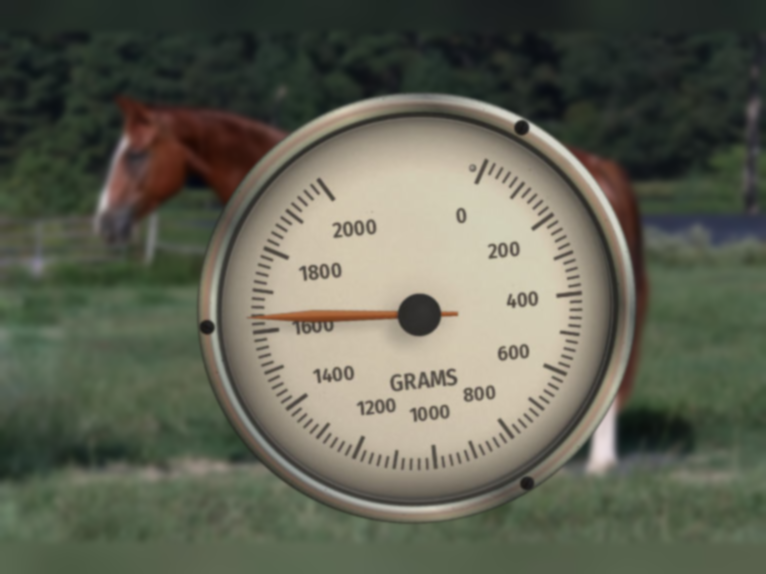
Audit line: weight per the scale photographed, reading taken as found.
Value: 1640 g
